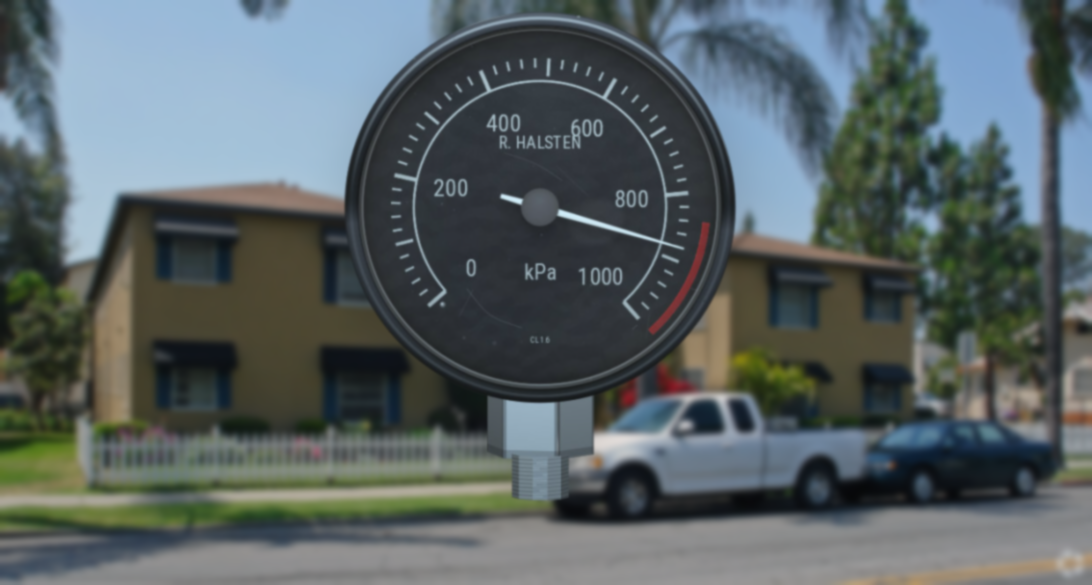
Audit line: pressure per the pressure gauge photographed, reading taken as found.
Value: 880 kPa
